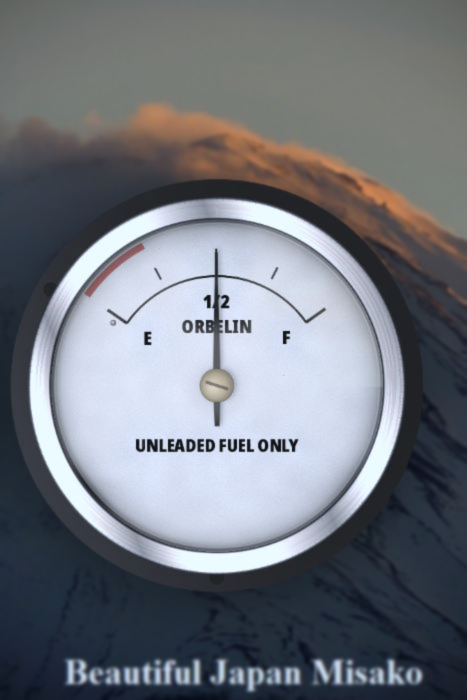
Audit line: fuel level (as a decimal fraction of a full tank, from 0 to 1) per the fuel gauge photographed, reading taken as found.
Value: 0.5
